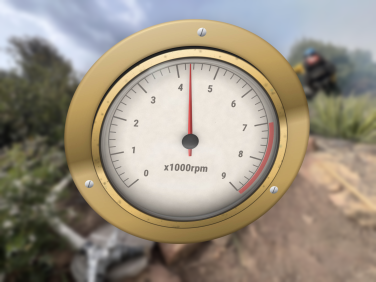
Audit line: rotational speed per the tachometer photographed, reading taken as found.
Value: 4300 rpm
